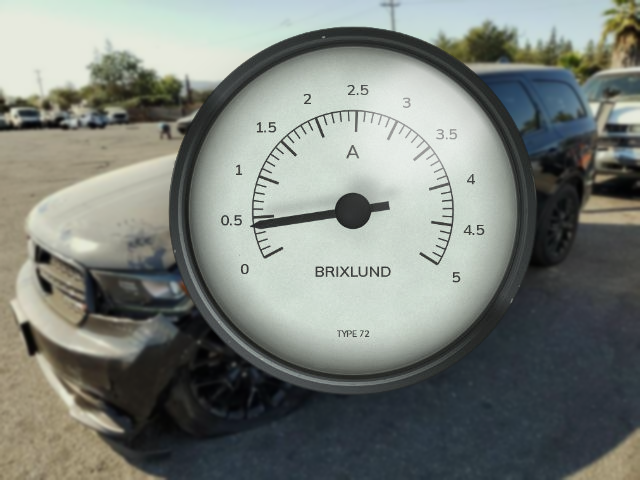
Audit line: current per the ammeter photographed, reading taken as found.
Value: 0.4 A
